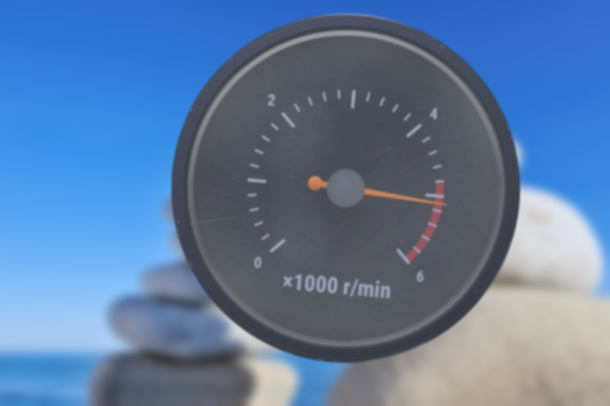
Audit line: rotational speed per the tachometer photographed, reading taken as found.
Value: 5100 rpm
